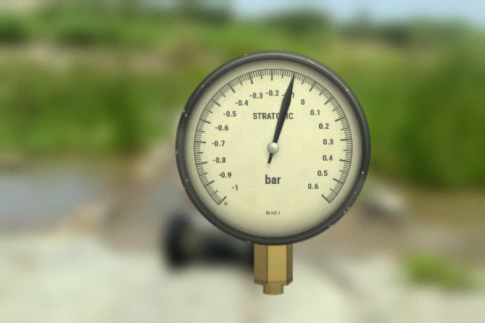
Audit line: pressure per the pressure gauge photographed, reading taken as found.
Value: -0.1 bar
